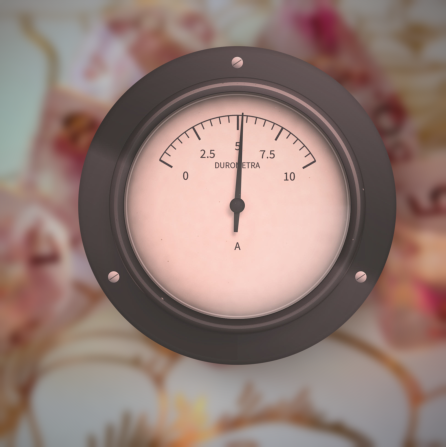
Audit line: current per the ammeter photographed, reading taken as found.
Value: 5.25 A
